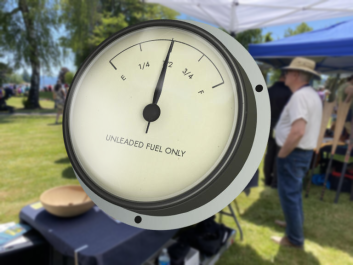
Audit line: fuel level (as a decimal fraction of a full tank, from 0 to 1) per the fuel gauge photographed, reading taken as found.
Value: 0.5
